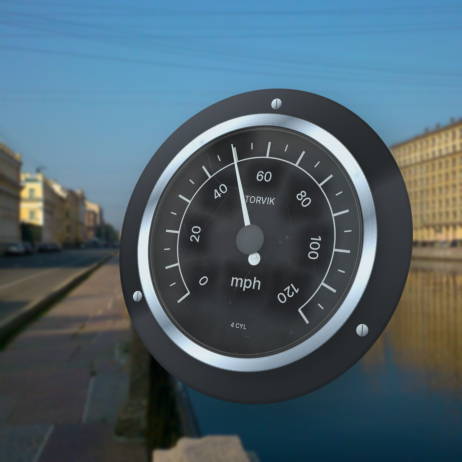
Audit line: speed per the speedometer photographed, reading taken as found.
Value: 50 mph
